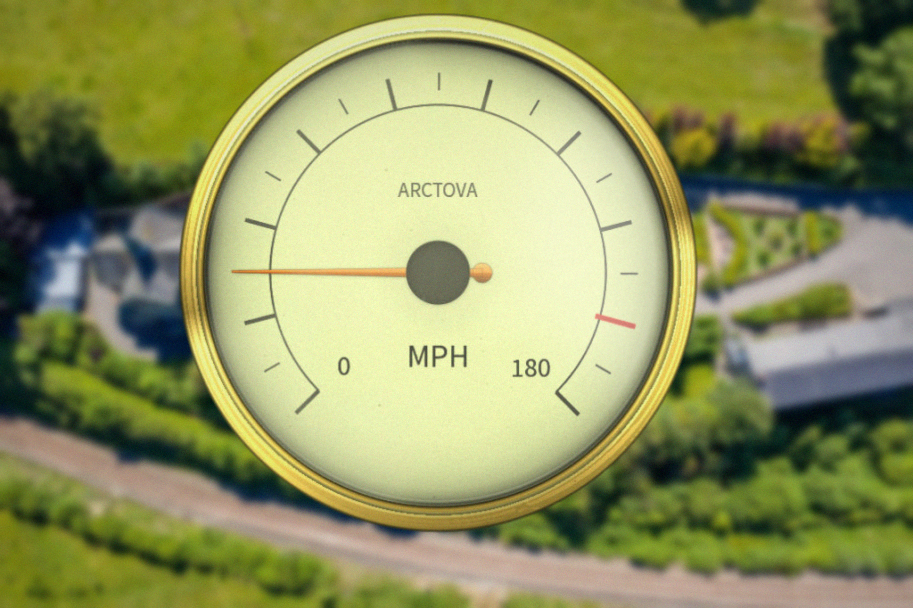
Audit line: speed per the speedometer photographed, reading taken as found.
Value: 30 mph
